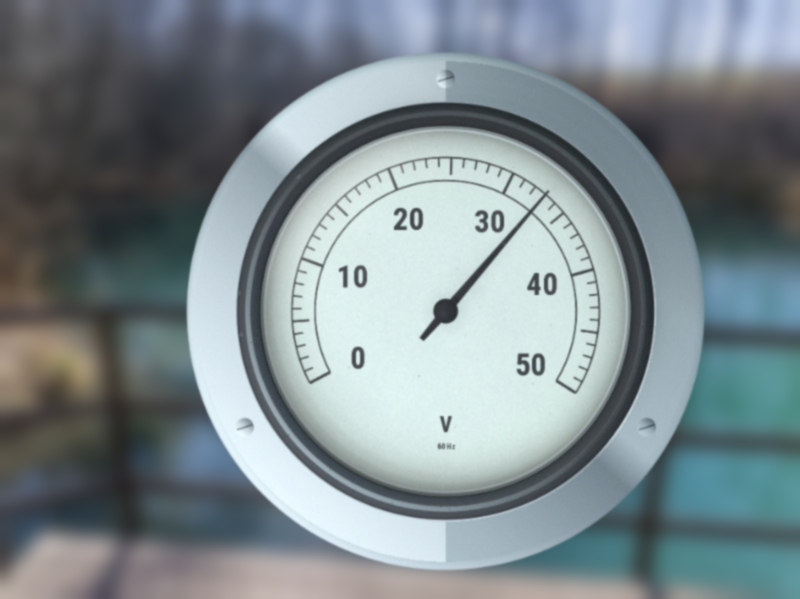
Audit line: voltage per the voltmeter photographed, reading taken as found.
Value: 33 V
